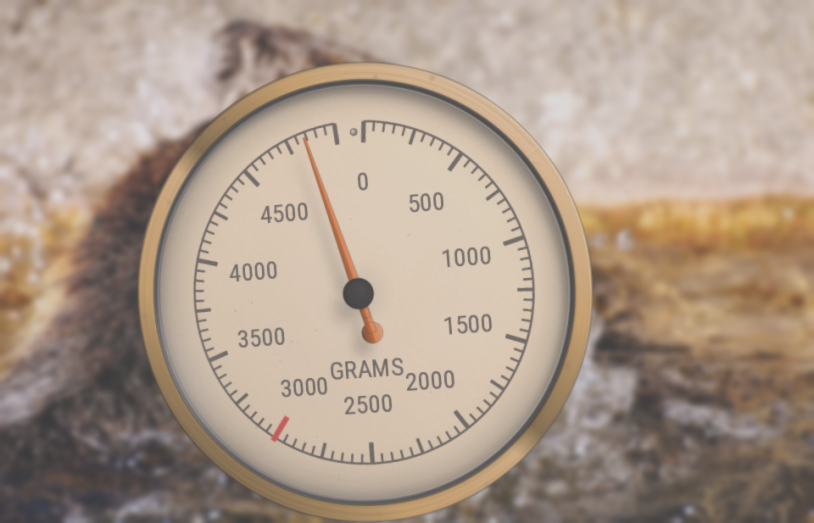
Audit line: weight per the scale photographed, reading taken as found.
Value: 4850 g
